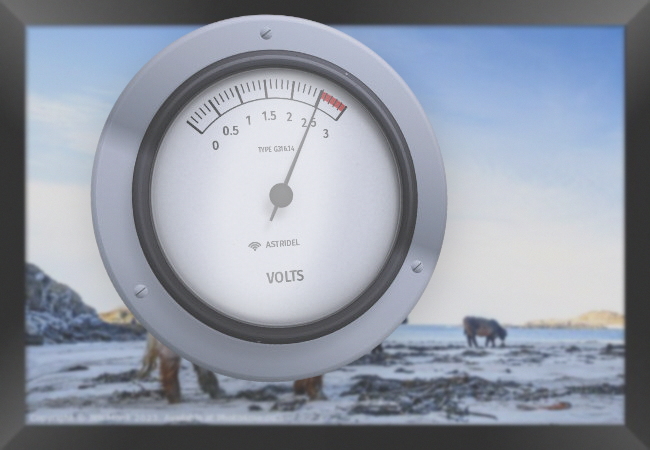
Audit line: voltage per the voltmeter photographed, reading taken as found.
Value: 2.5 V
